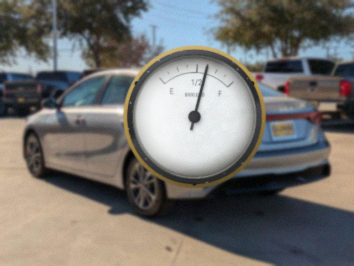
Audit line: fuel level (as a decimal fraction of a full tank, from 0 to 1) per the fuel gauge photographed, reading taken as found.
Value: 0.625
